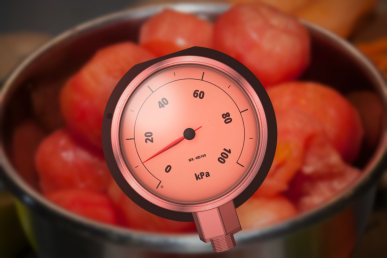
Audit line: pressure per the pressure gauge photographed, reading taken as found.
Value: 10 kPa
